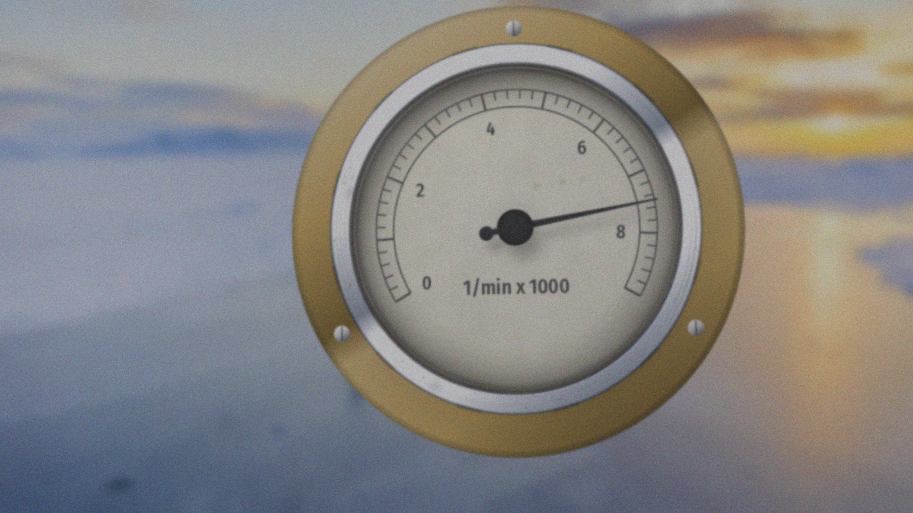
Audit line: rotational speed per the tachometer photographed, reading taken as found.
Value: 7500 rpm
